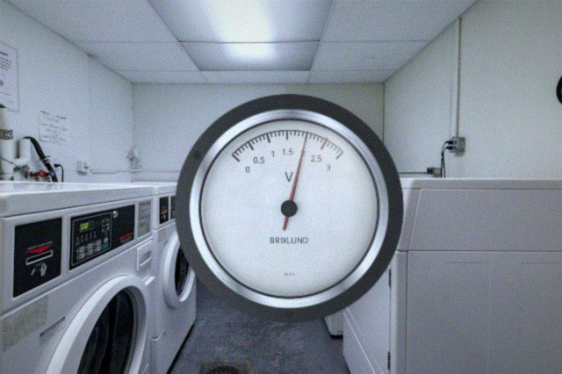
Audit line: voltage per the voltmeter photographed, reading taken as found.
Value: 2 V
